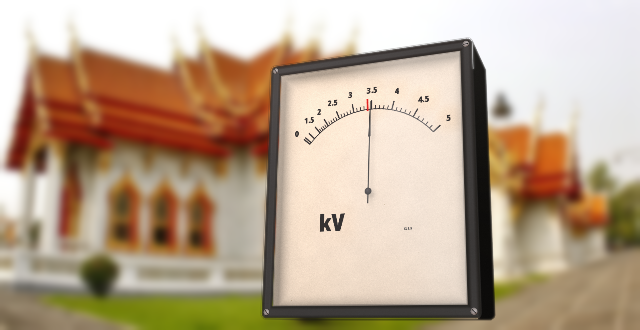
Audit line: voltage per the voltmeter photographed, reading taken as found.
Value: 3.5 kV
